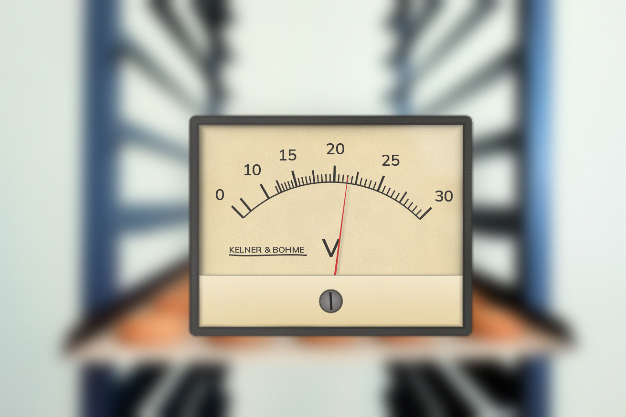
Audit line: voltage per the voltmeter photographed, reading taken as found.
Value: 21.5 V
